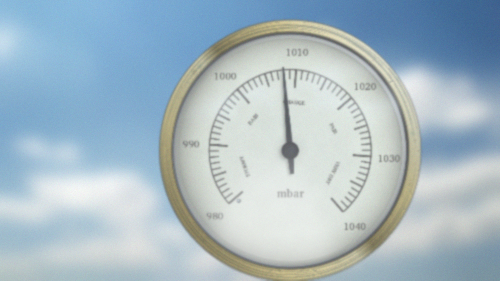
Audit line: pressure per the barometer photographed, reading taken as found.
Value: 1008 mbar
